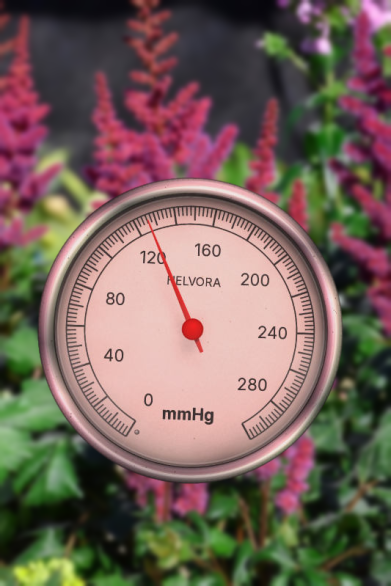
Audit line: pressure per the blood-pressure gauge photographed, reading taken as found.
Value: 126 mmHg
